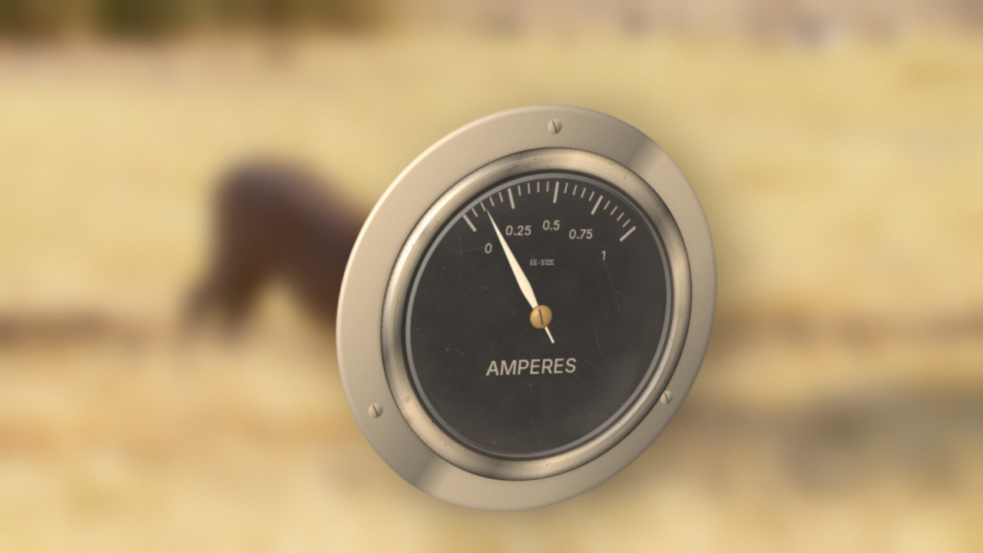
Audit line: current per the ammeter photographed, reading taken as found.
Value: 0.1 A
